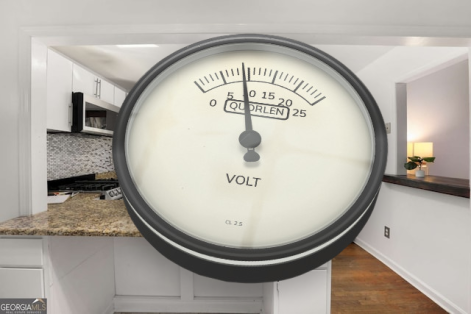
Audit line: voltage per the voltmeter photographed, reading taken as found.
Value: 9 V
